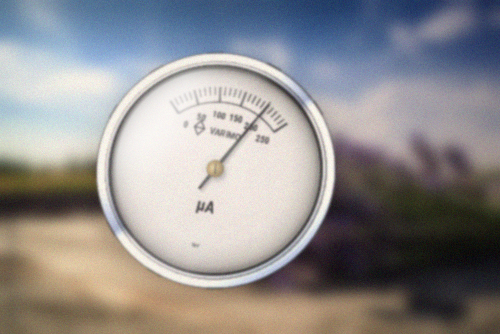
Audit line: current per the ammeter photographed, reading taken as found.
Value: 200 µA
